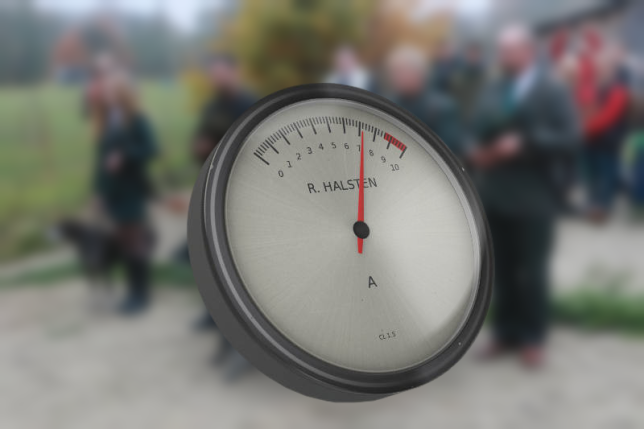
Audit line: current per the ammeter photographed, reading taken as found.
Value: 7 A
